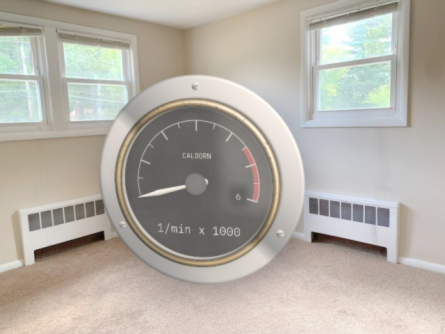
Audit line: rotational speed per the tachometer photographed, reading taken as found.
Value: 0 rpm
